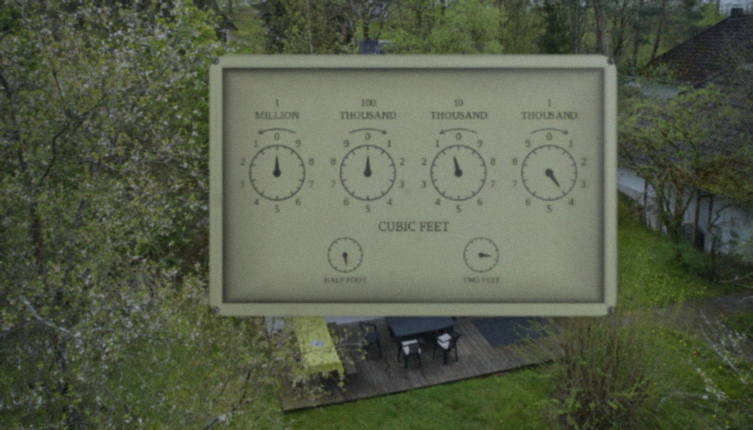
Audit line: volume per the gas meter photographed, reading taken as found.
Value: 400 ft³
